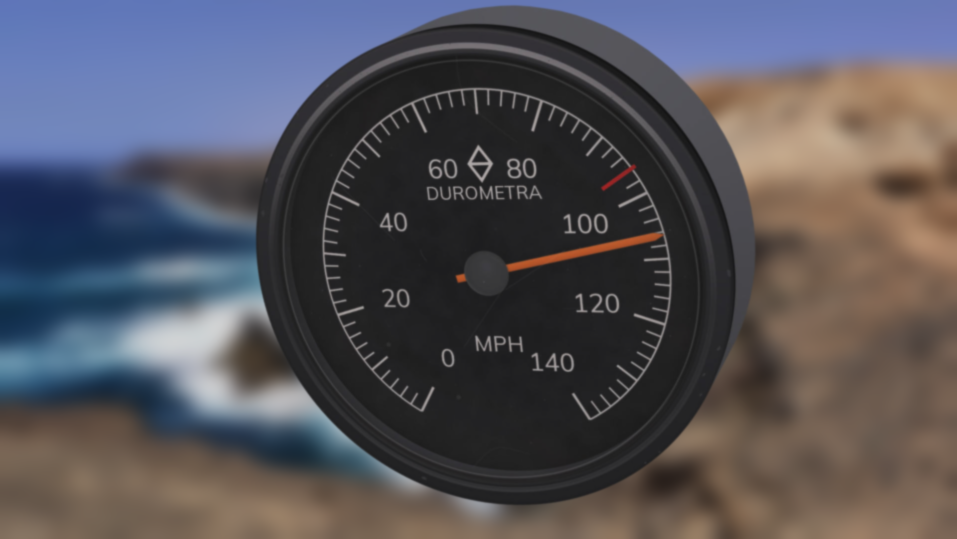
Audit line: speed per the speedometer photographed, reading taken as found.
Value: 106 mph
